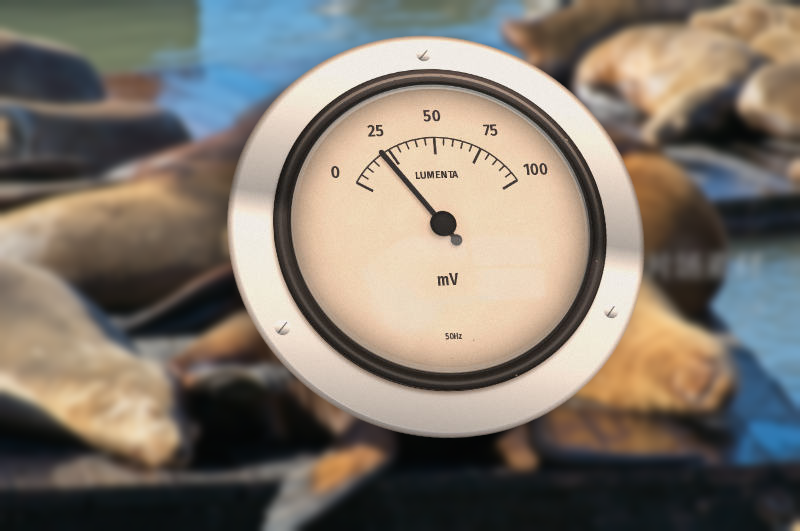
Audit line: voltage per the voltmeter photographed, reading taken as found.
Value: 20 mV
